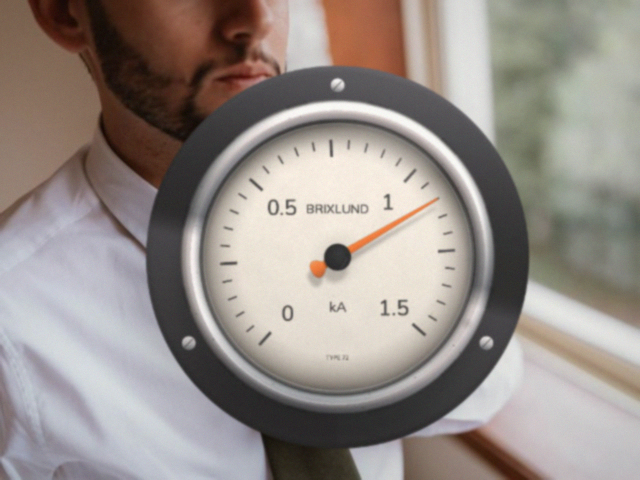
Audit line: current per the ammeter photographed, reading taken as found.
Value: 1.1 kA
